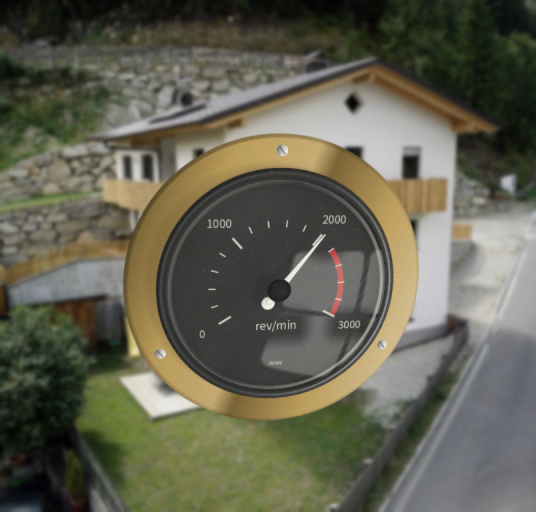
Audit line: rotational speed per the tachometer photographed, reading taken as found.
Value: 2000 rpm
